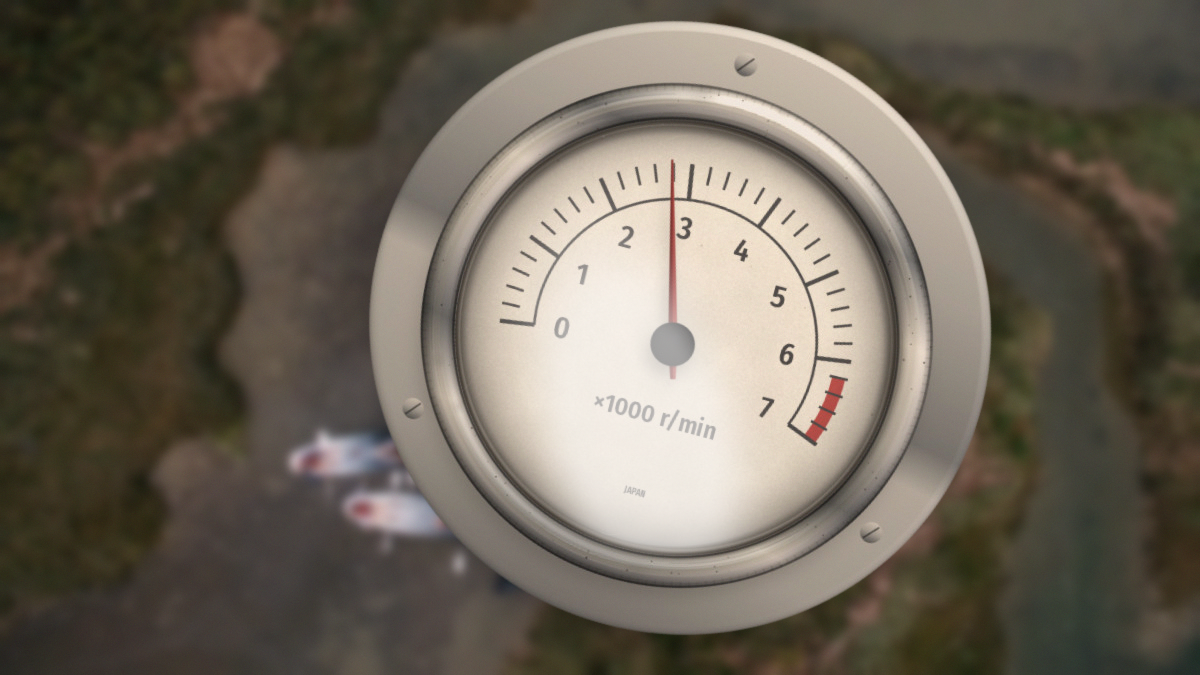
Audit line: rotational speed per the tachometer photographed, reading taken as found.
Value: 2800 rpm
